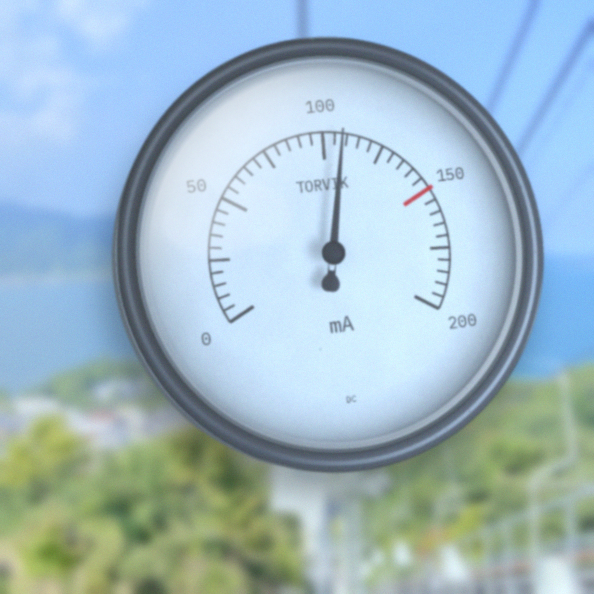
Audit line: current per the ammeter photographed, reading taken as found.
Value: 107.5 mA
